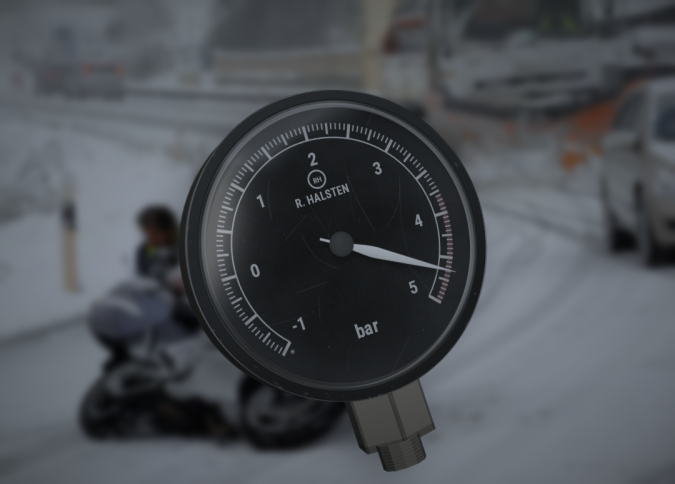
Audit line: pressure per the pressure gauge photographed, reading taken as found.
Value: 4.65 bar
